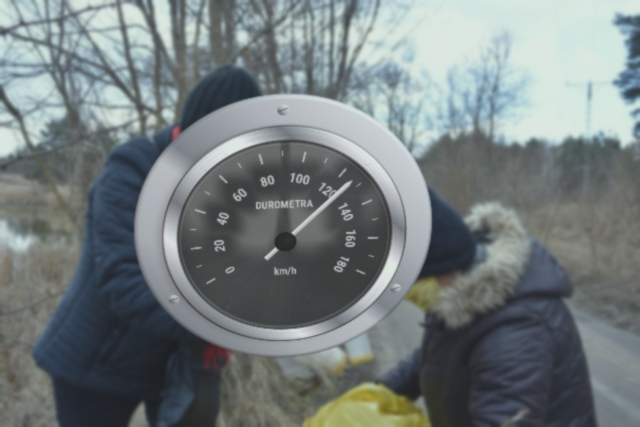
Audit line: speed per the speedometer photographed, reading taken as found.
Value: 125 km/h
